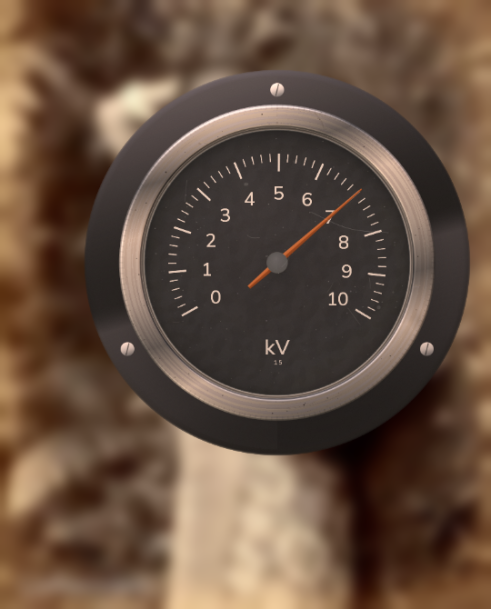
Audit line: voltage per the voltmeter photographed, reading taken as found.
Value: 7 kV
